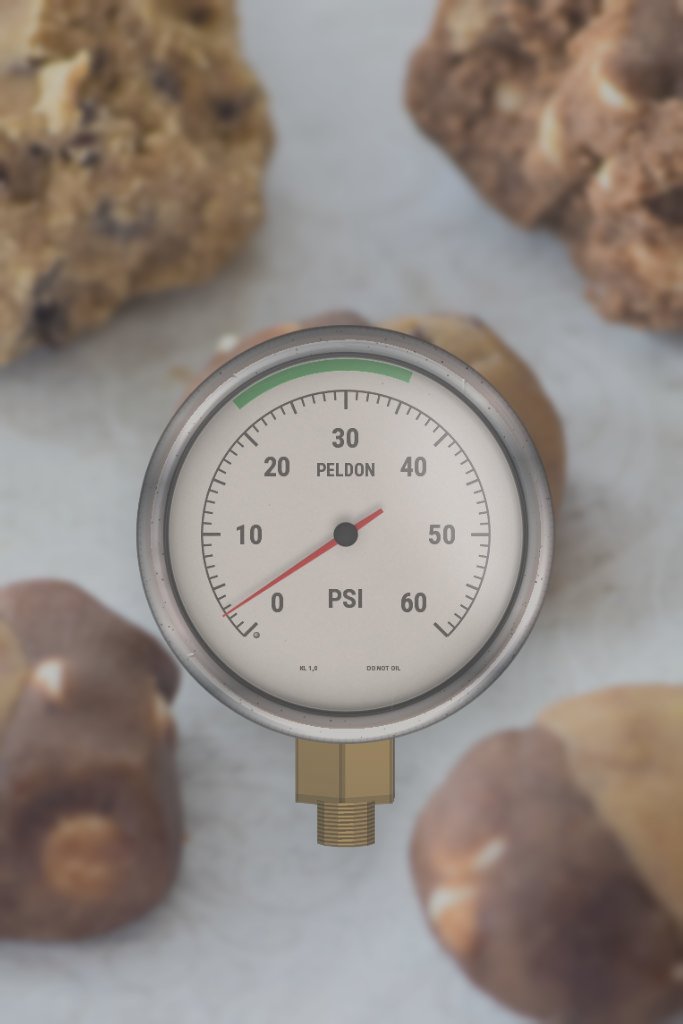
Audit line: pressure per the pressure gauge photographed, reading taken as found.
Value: 2.5 psi
